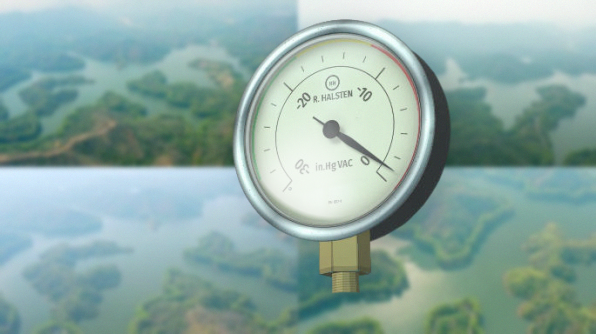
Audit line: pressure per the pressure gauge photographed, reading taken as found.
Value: -1 inHg
